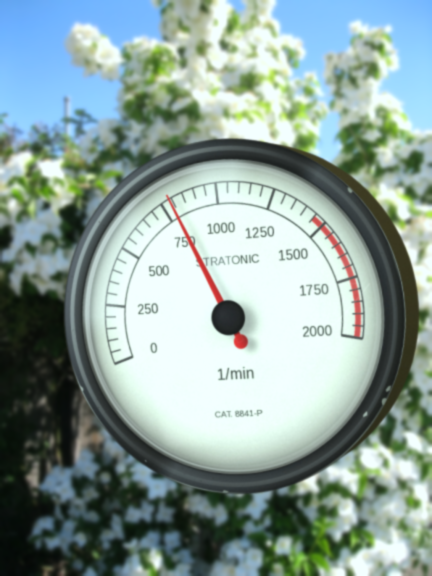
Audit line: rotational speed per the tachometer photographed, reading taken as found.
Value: 800 rpm
